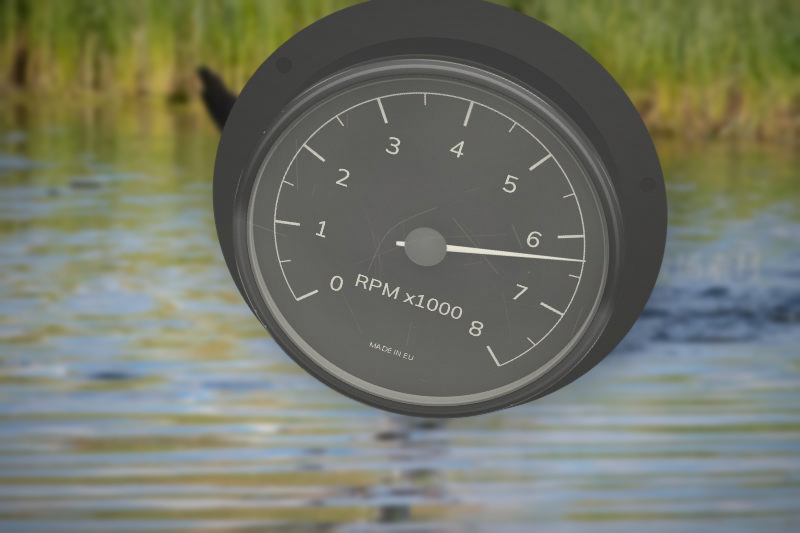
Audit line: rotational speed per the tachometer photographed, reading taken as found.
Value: 6250 rpm
